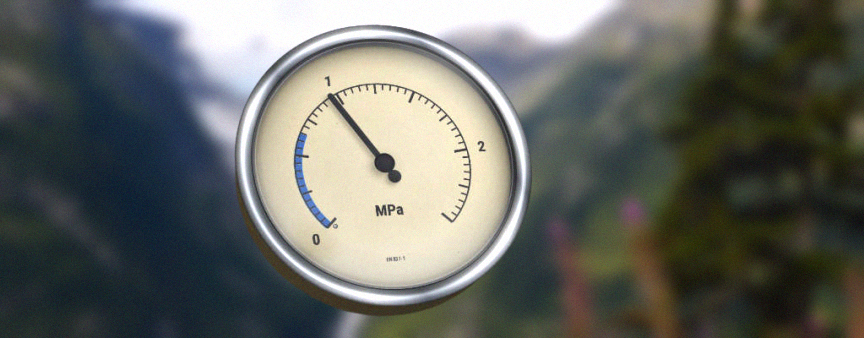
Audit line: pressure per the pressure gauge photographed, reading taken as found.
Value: 0.95 MPa
